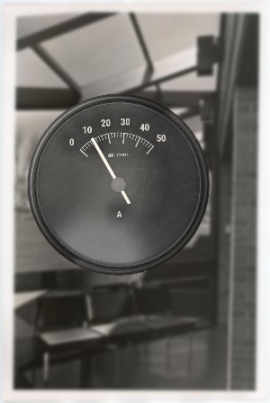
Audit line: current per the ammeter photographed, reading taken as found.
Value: 10 A
